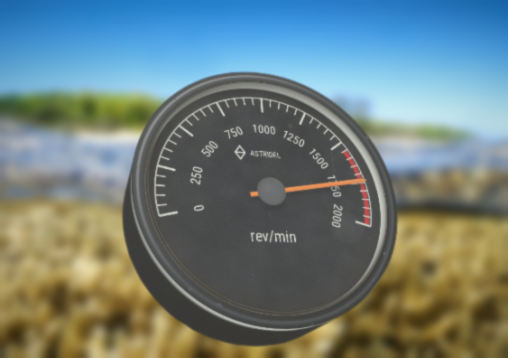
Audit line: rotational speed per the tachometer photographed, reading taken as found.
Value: 1750 rpm
